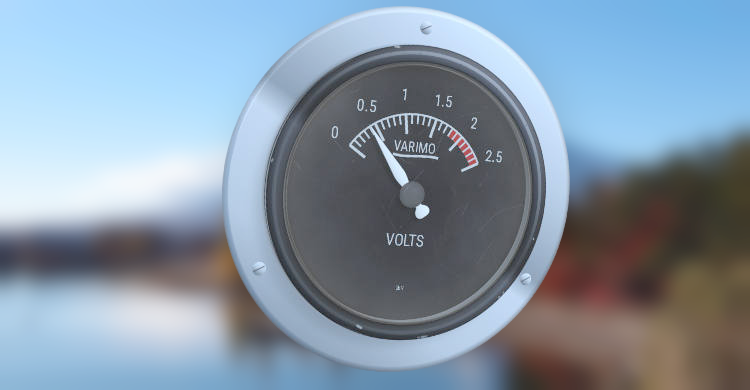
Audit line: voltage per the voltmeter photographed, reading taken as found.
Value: 0.4 V
